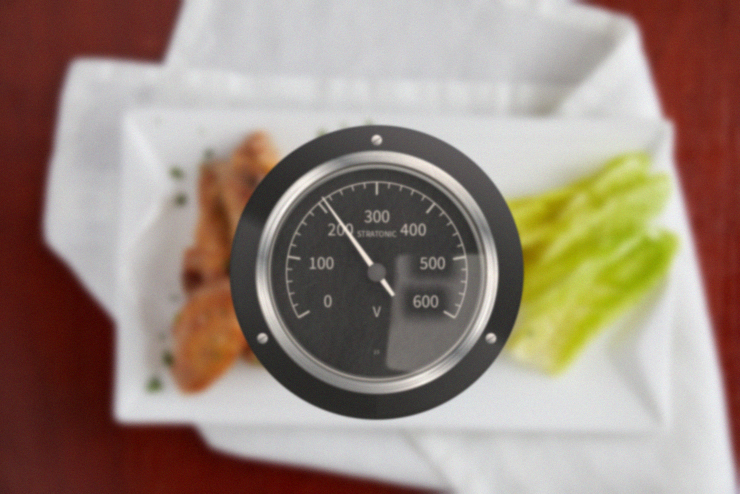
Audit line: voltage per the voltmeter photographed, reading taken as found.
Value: 210 V
